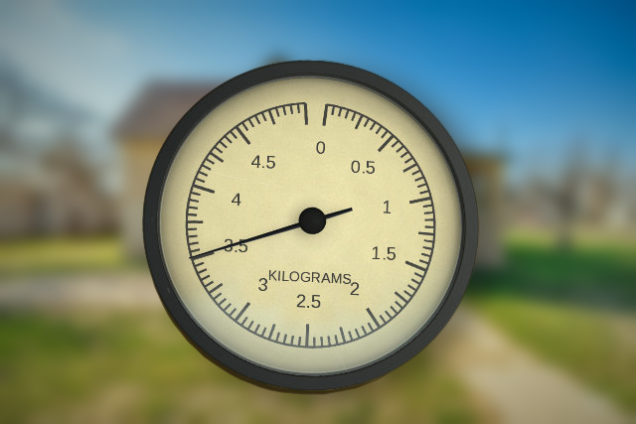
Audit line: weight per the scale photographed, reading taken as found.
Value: 3.5 kg
